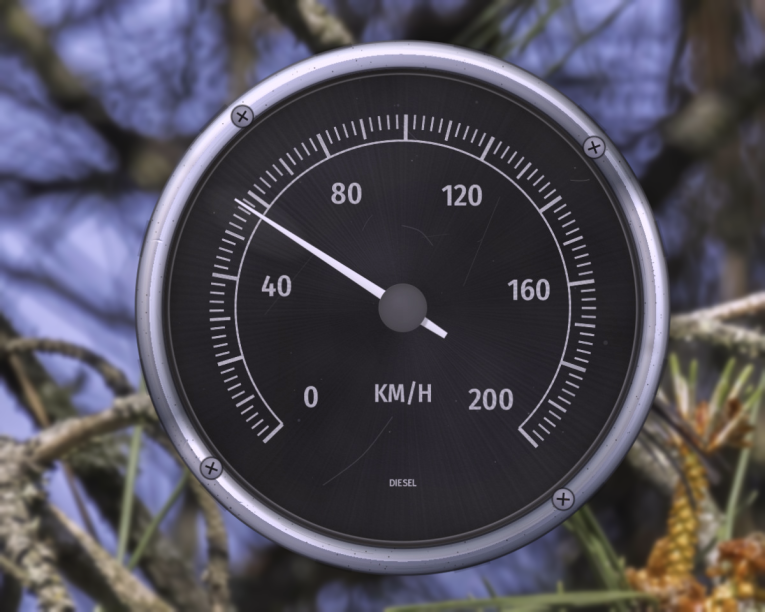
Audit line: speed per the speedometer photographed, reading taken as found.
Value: 57 km/h
